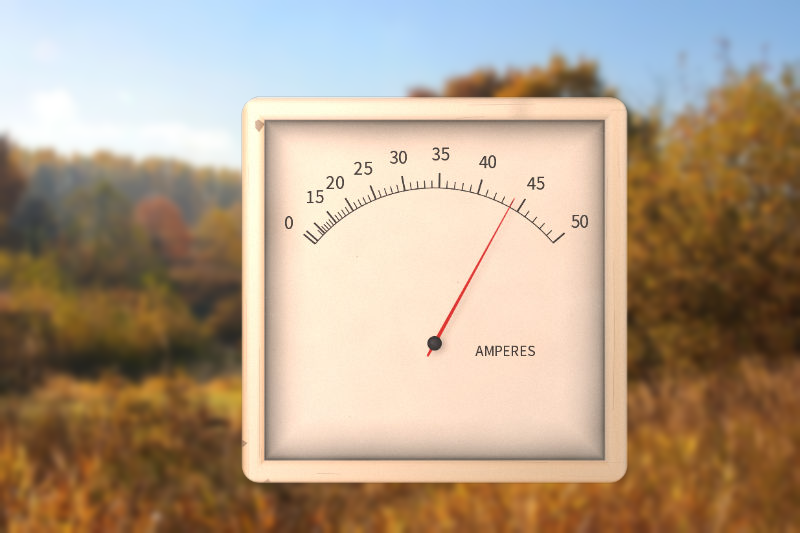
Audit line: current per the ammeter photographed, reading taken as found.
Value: 44 A
